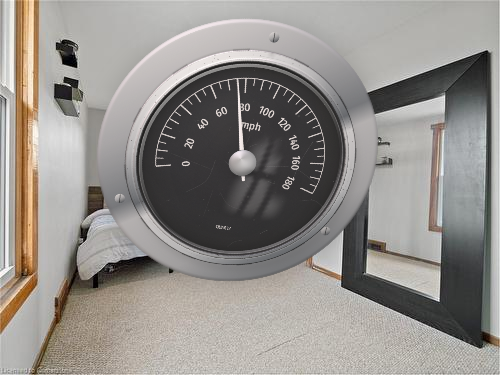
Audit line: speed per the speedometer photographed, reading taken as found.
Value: 75 mph
